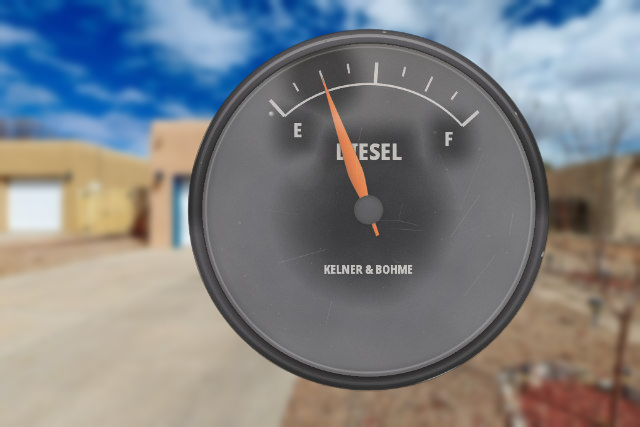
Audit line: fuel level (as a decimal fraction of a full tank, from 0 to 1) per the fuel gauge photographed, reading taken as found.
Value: 0.25
